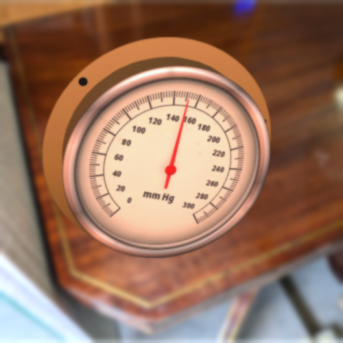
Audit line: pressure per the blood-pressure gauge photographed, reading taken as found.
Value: 150 mmHg
